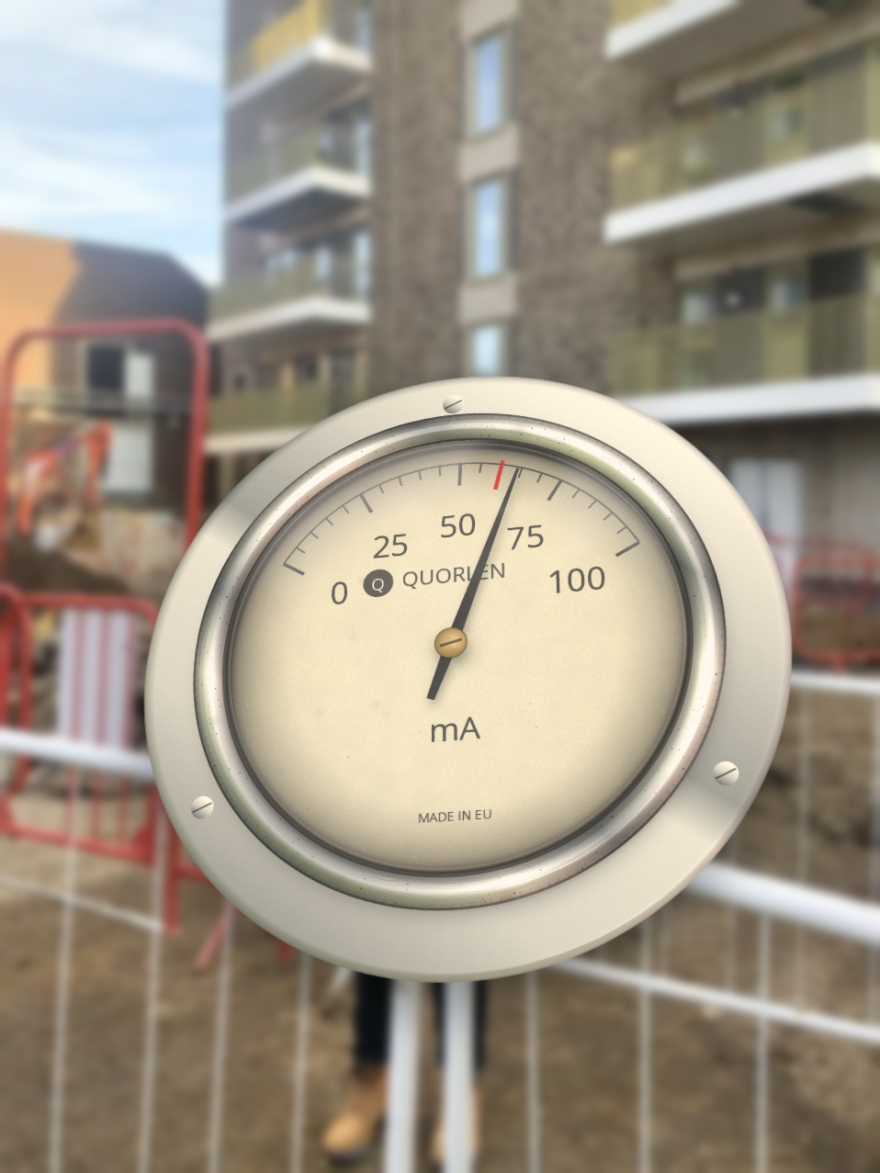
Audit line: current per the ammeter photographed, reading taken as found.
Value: 65 mA
